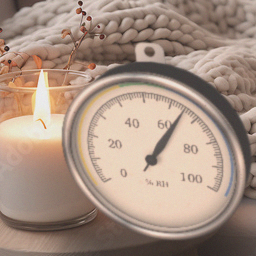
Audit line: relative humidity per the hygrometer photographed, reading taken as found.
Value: 65 %
